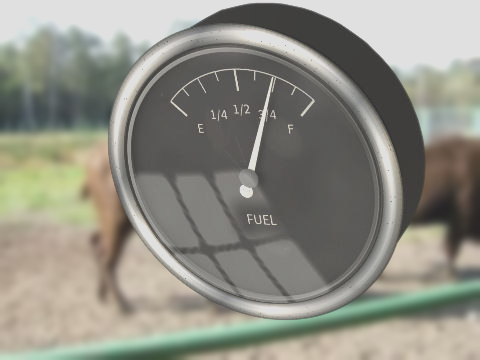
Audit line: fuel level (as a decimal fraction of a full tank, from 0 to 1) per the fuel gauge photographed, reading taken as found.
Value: 0.75
